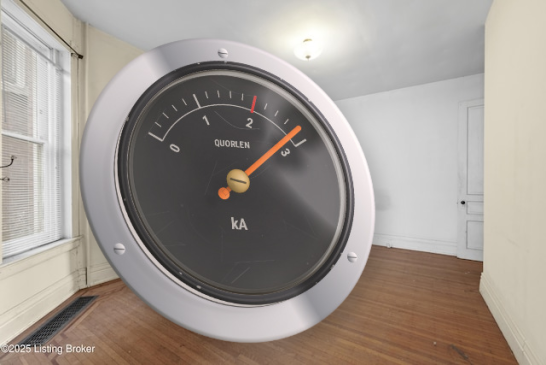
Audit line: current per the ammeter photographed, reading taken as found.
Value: 2.8 kA
